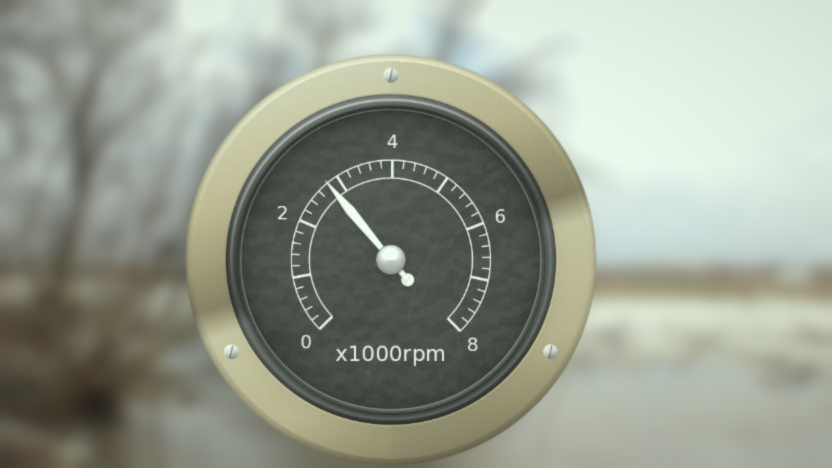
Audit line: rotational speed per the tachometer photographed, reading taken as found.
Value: 2800 rpm
